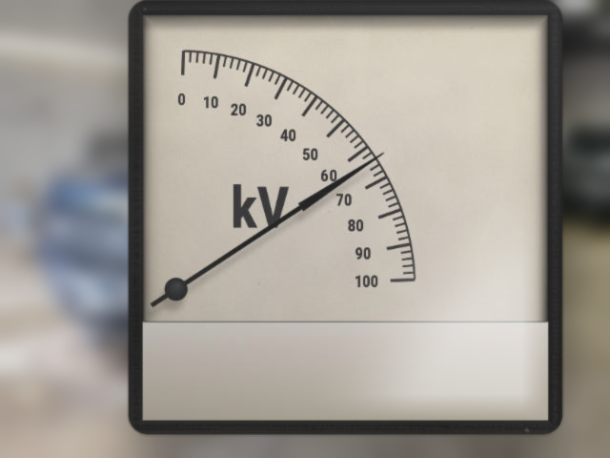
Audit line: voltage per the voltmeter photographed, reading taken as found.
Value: 64 kV
